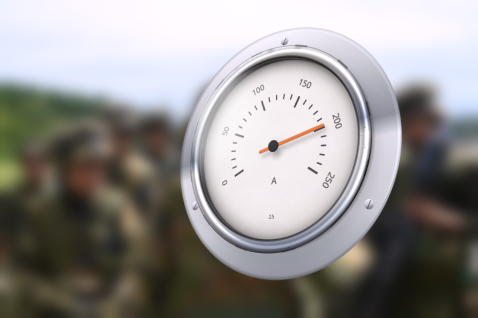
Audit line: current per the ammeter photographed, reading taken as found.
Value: 200 A
